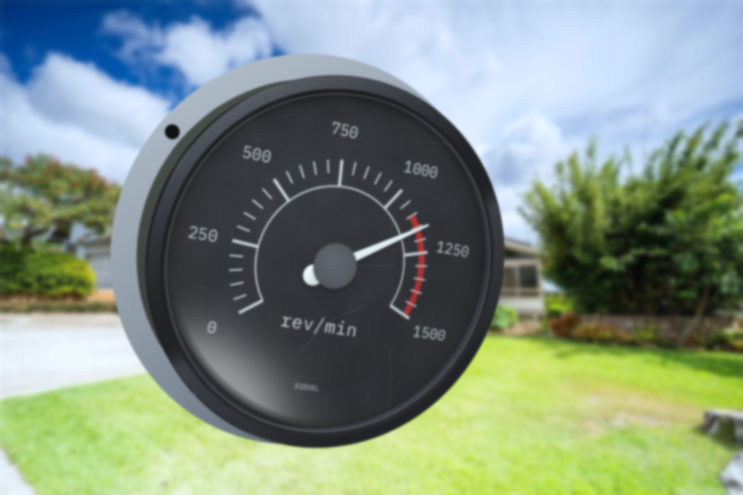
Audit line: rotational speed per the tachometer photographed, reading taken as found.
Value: 1150 rpm
